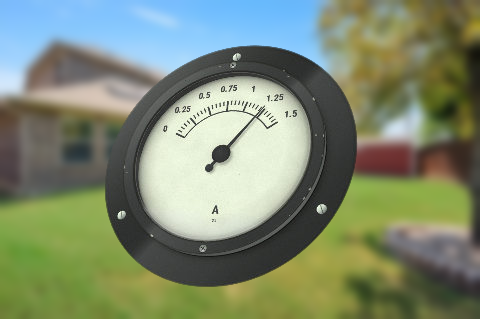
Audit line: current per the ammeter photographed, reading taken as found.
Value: 1.25 A
